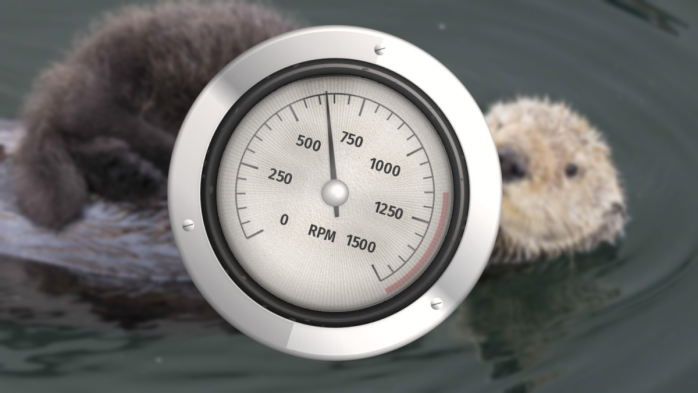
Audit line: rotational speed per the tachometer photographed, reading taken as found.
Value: 625 rpm
